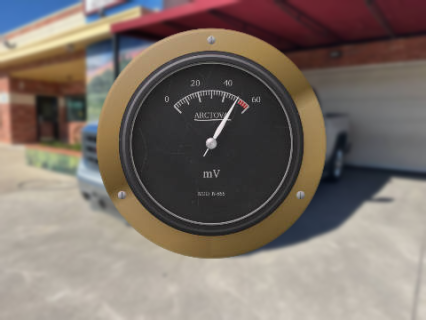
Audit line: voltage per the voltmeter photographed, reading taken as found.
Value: 50 mV
